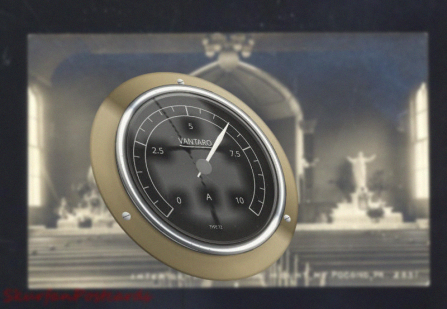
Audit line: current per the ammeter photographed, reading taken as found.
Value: 6.5 A
